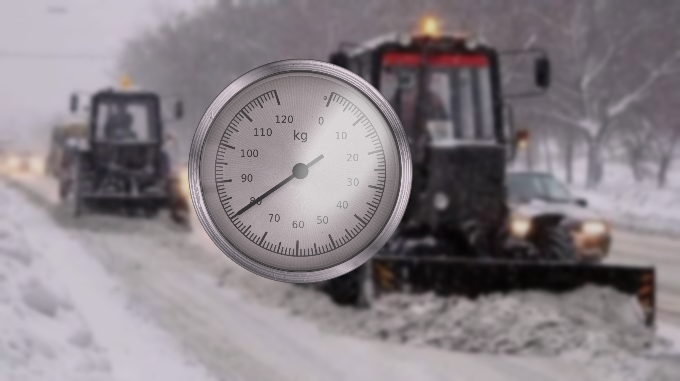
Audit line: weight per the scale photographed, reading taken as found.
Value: 80 kg
